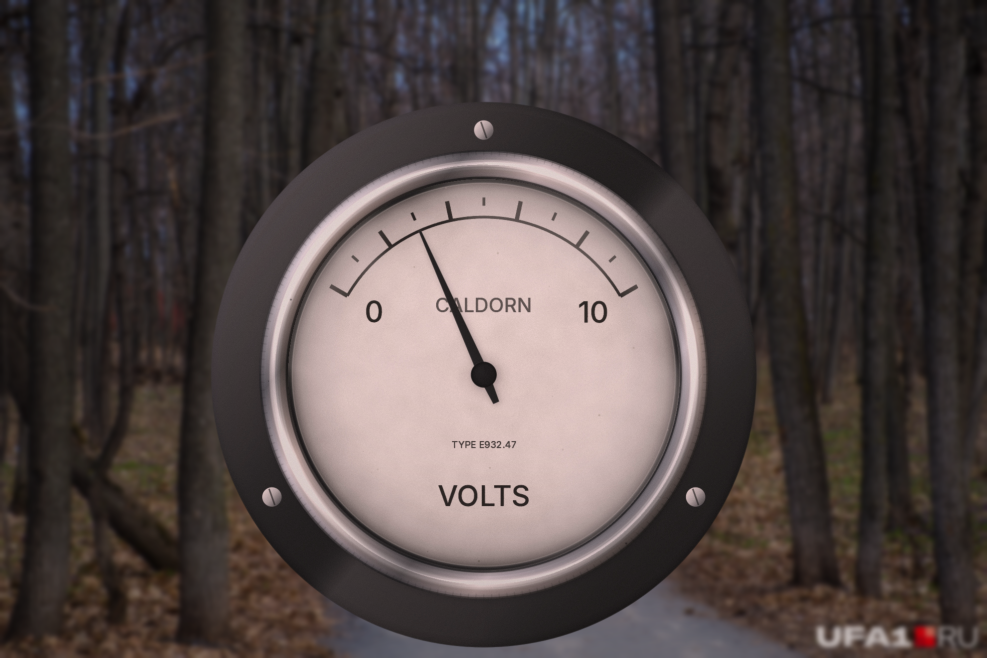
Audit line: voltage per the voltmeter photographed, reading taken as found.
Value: 3 V
